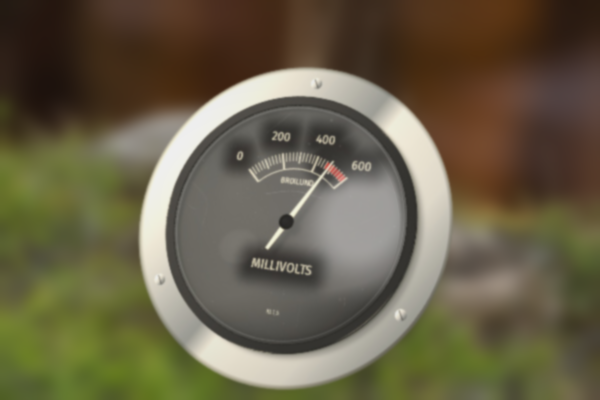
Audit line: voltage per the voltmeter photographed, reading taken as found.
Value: 500 mV
